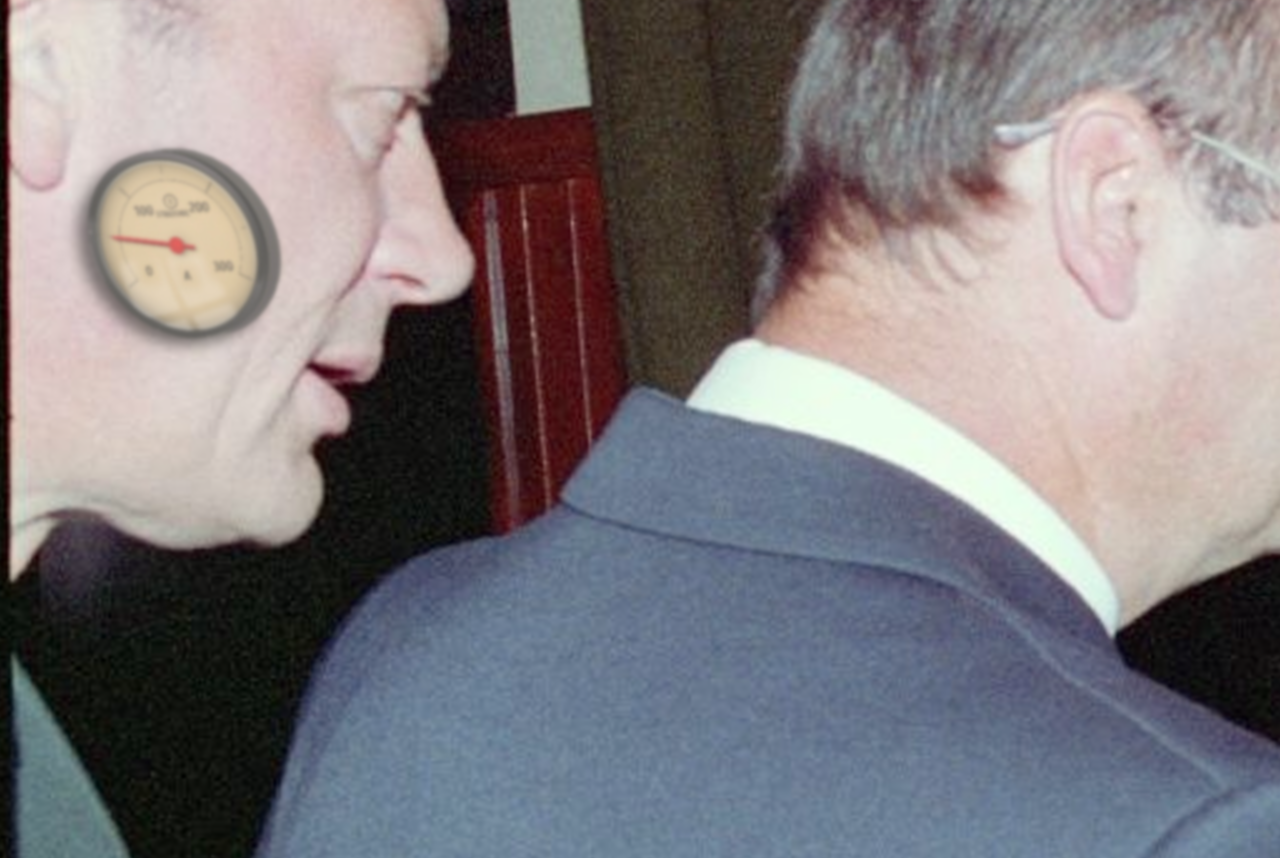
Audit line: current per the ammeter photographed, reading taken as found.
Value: 50 A
